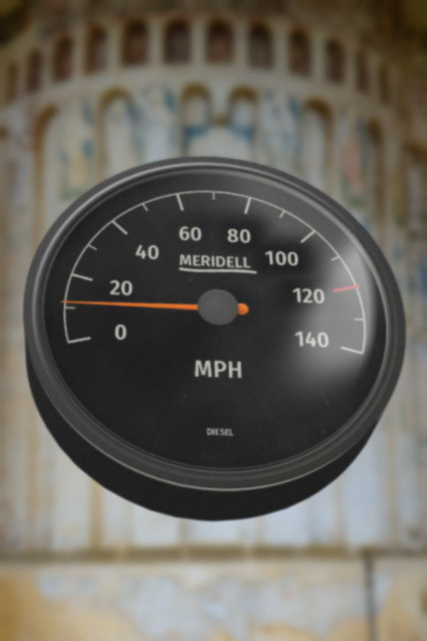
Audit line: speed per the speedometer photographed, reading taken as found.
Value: 10 mph
